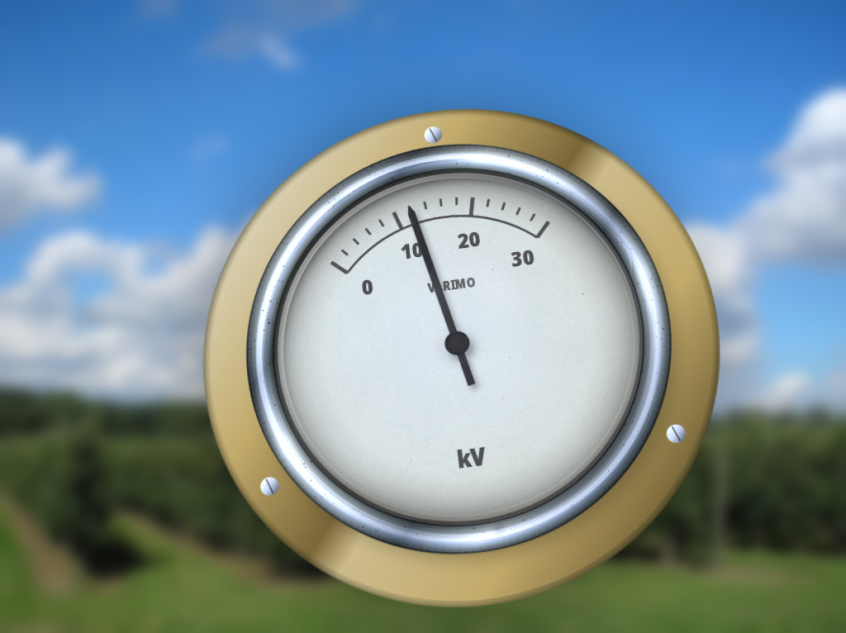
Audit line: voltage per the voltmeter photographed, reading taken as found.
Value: 12 kV
